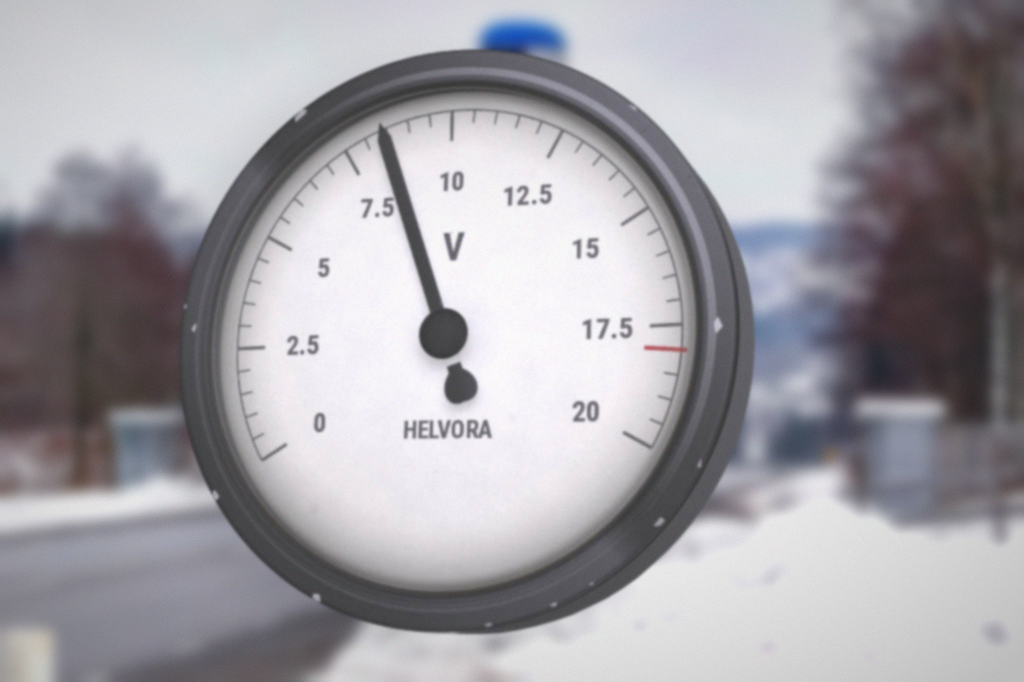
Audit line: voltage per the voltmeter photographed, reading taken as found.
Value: 8.5 V
